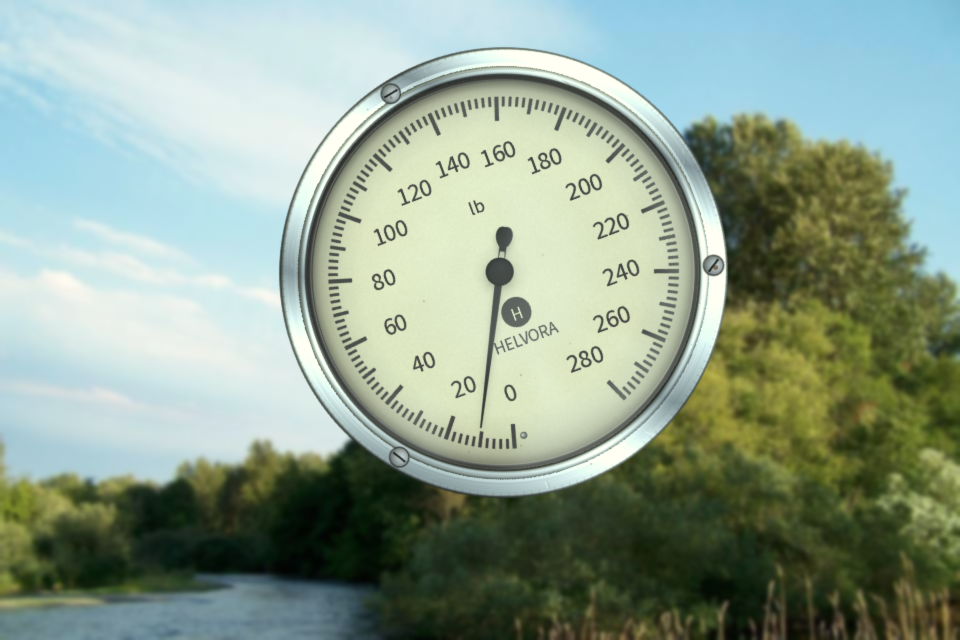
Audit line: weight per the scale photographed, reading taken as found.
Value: 10 lb
